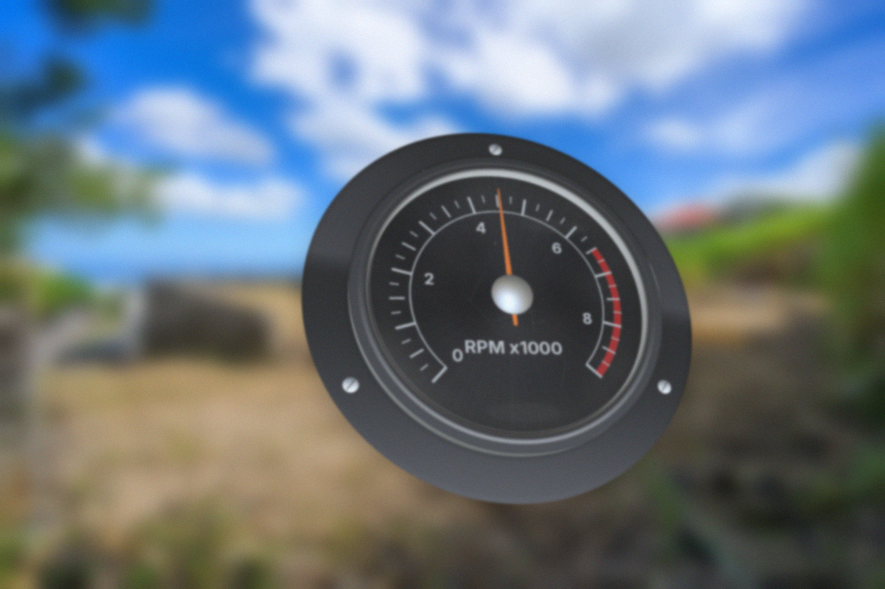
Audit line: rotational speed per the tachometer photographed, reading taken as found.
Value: 4500 rpm
